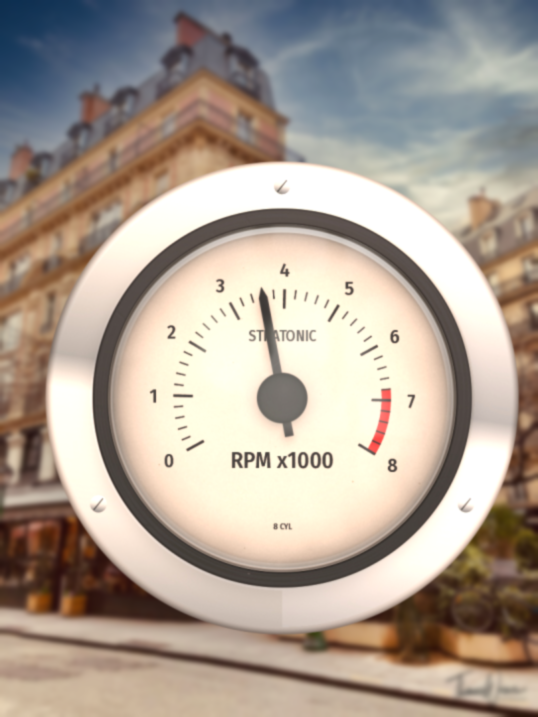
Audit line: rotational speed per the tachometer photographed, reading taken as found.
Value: 3600 rpm
